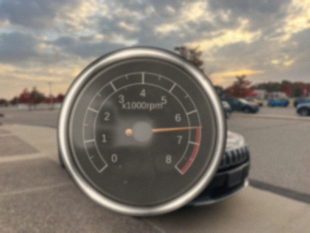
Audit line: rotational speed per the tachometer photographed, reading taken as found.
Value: 6500 rpm
